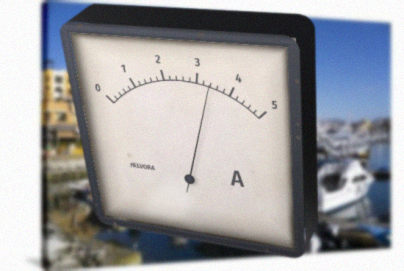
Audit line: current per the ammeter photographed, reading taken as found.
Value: 3.4 A
